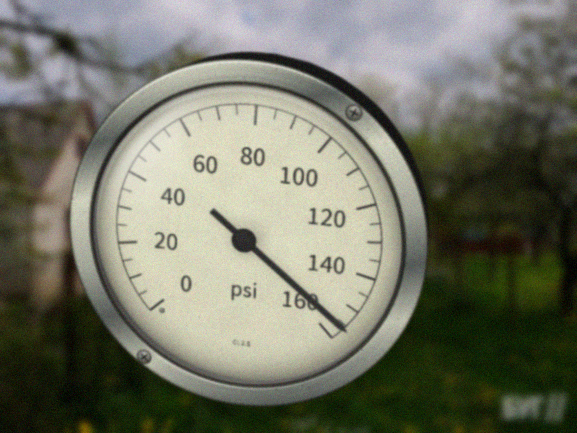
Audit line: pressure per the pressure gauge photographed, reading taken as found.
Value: 155 psi
